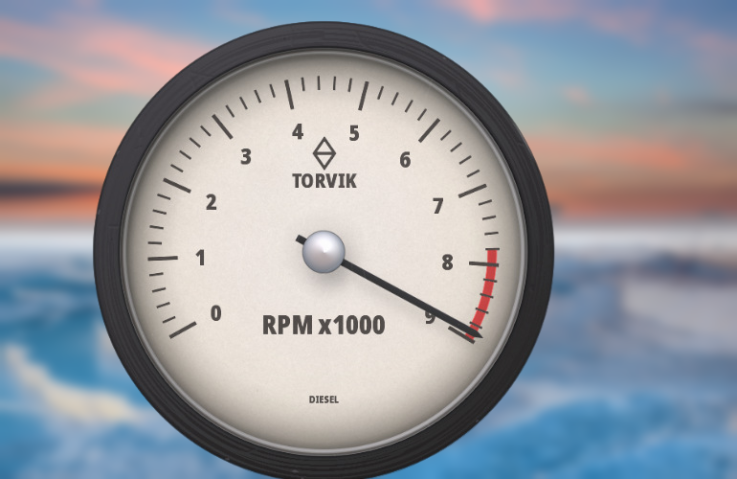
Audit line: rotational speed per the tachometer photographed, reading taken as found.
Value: 8900 rpm
